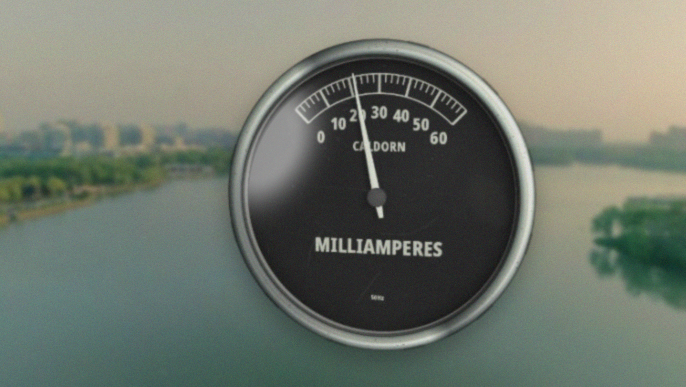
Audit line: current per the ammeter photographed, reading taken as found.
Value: 22 mA
